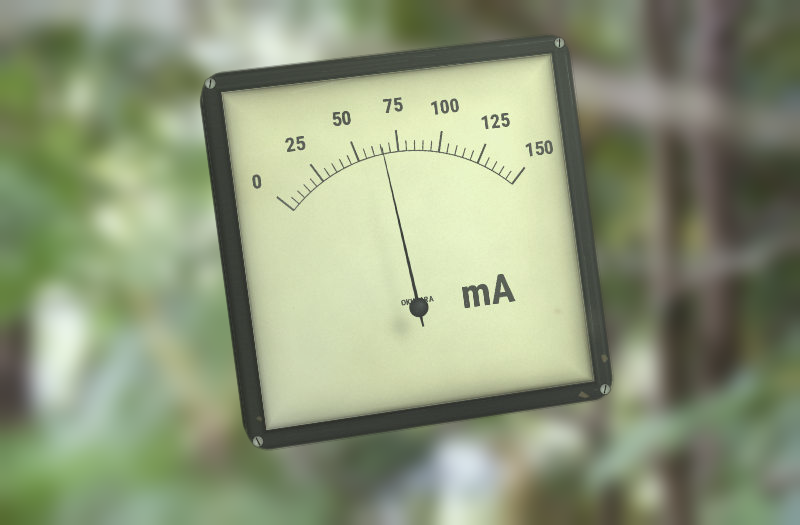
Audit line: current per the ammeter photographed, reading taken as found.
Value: 65 mA
